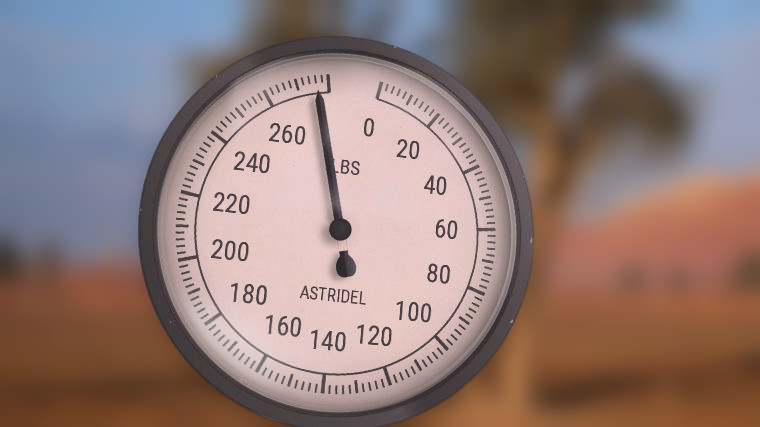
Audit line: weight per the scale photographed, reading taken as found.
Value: 276 lb
